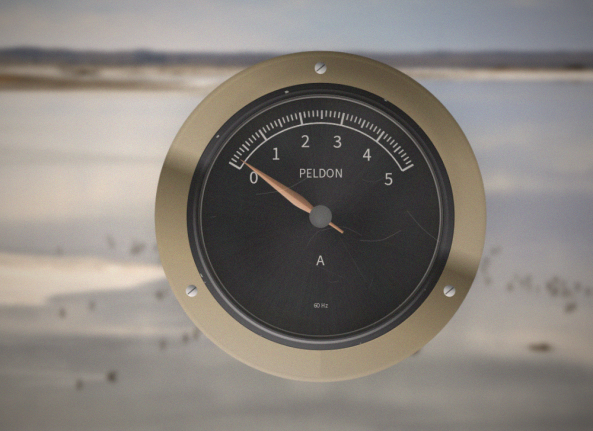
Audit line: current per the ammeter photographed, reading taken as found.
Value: 0.2 A
